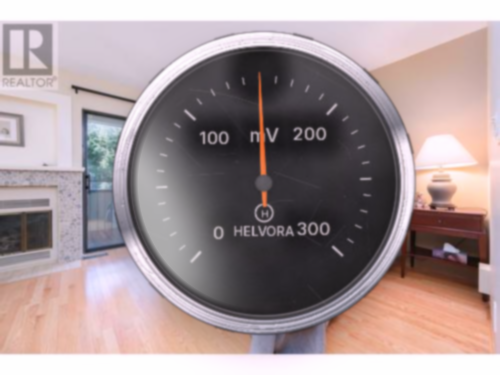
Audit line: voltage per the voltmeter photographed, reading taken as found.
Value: 150 mV
